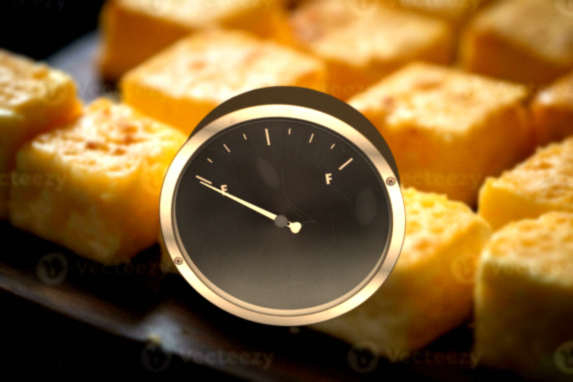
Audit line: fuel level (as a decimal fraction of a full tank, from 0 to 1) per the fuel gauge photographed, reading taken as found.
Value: 0
